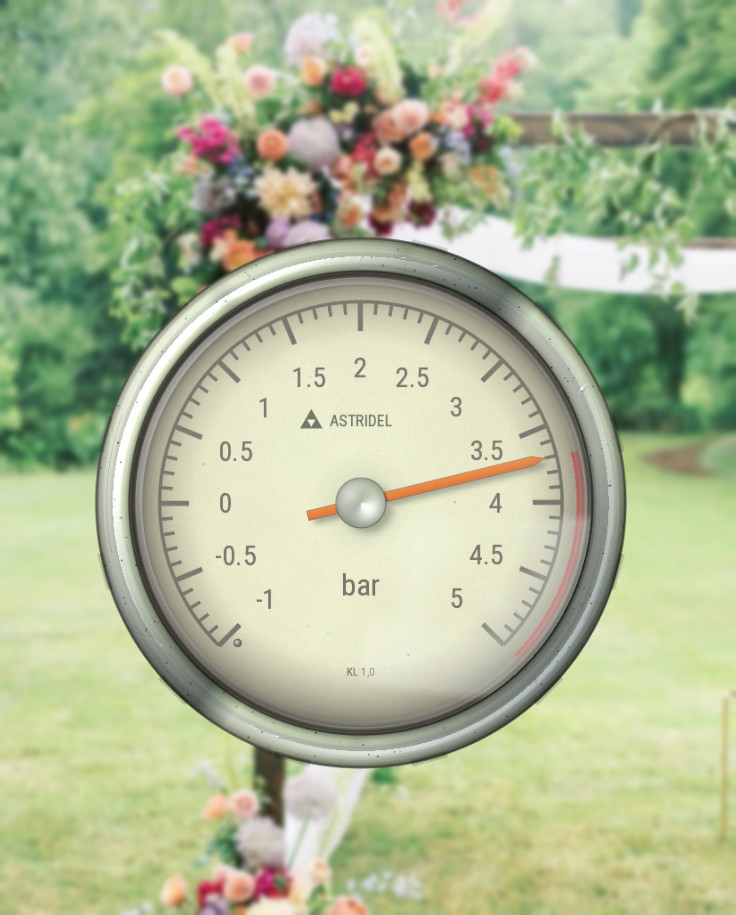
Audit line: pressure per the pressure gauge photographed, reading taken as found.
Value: 3.7 bar
